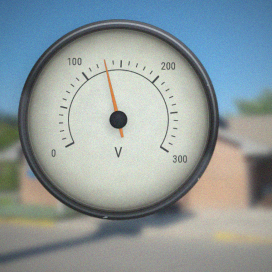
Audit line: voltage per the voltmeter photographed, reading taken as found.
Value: 130 V
